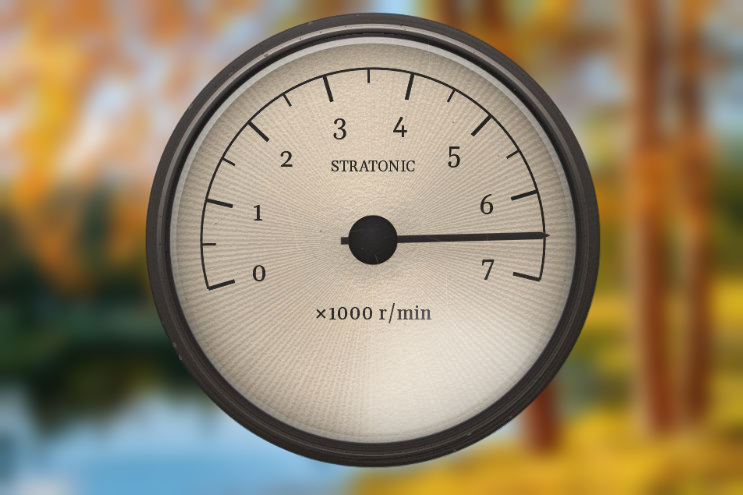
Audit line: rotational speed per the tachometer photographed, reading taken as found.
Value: 6500 rpm
